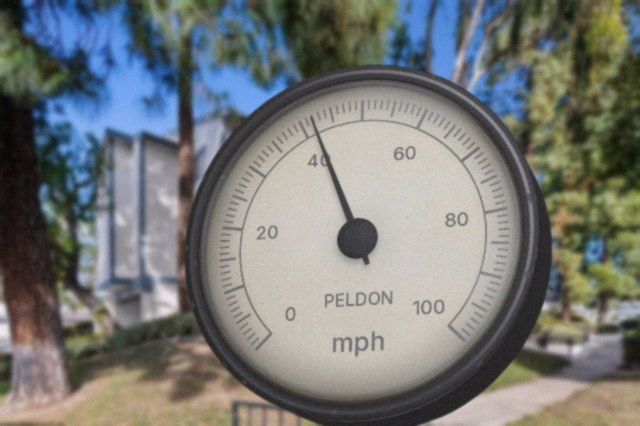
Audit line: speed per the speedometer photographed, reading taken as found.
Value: 42 mph
